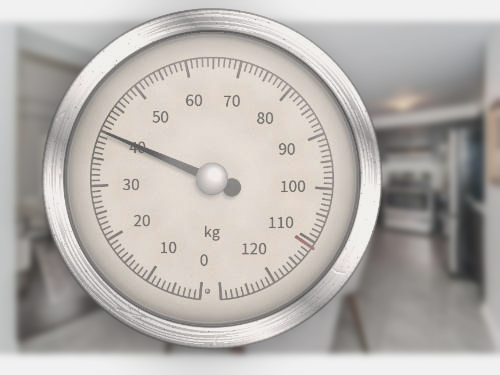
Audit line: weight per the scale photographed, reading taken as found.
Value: 40 kg
